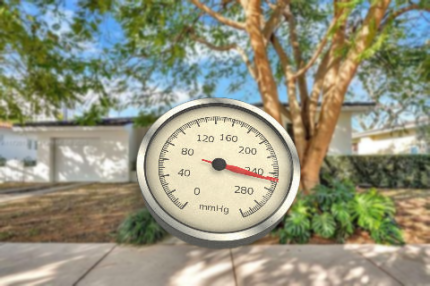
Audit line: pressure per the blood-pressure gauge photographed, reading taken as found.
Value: 250 mmHg
